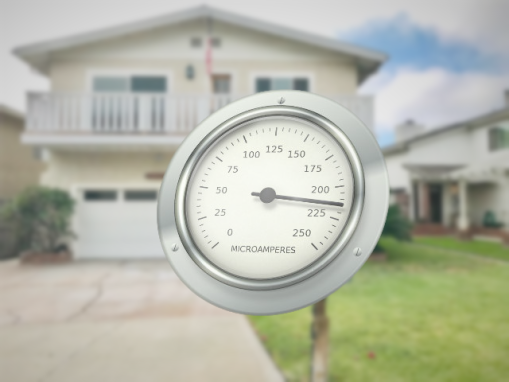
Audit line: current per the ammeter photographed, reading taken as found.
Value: 215 µA
